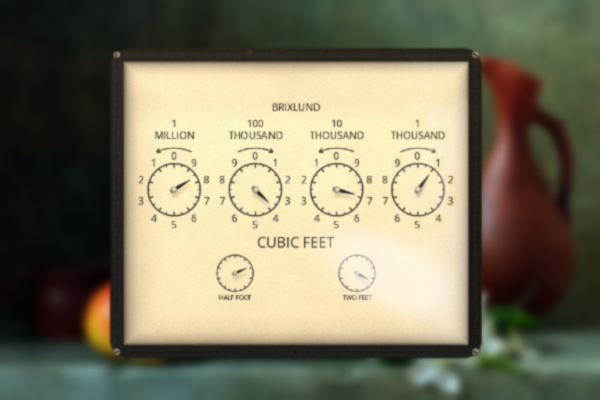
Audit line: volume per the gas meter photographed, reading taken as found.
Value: 837100 ft³
